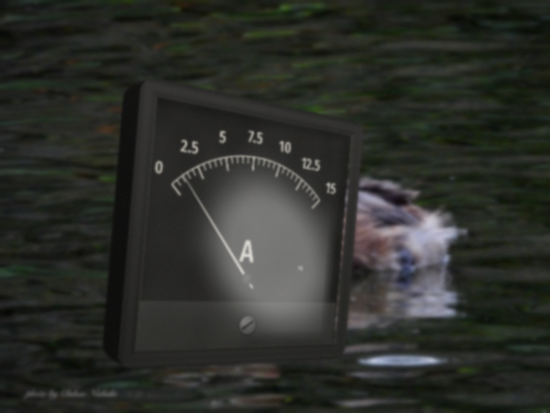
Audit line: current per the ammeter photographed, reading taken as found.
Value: 1 A
